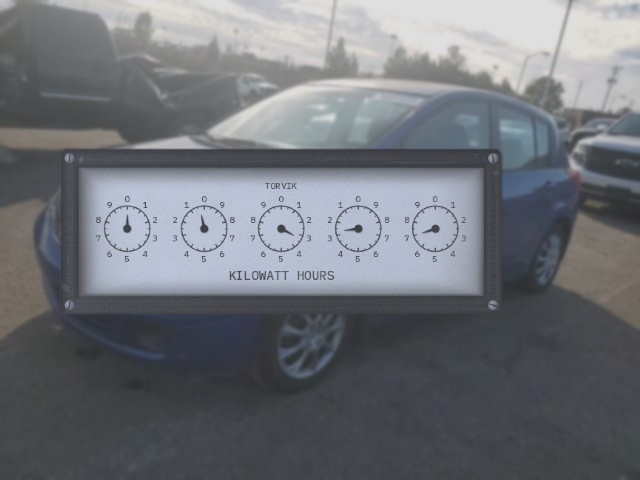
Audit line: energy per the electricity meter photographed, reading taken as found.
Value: 327 kWh
